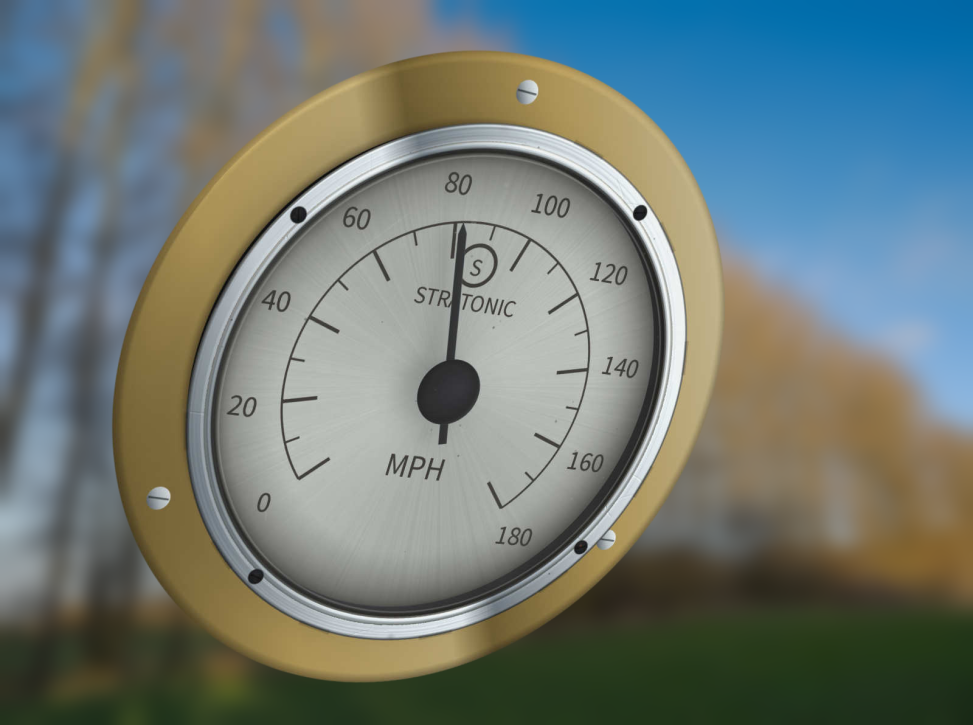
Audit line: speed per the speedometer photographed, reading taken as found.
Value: 80 mph
